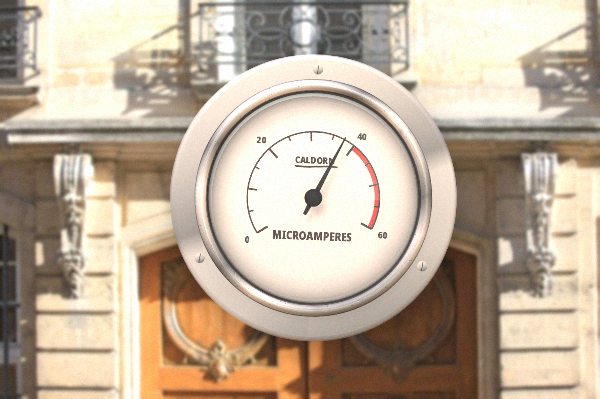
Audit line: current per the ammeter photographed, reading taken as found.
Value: 37.5 µA
